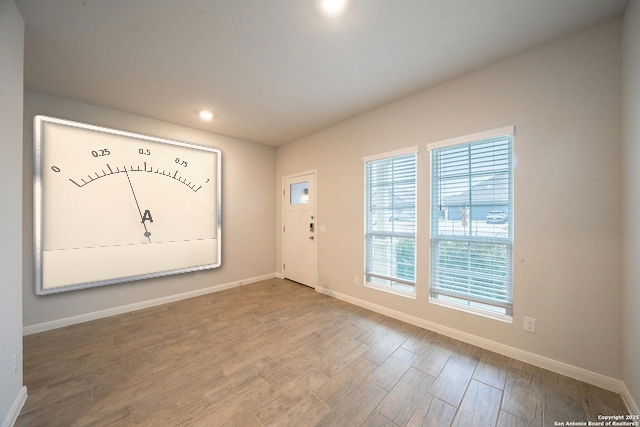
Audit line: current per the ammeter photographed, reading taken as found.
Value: 0.35 A
